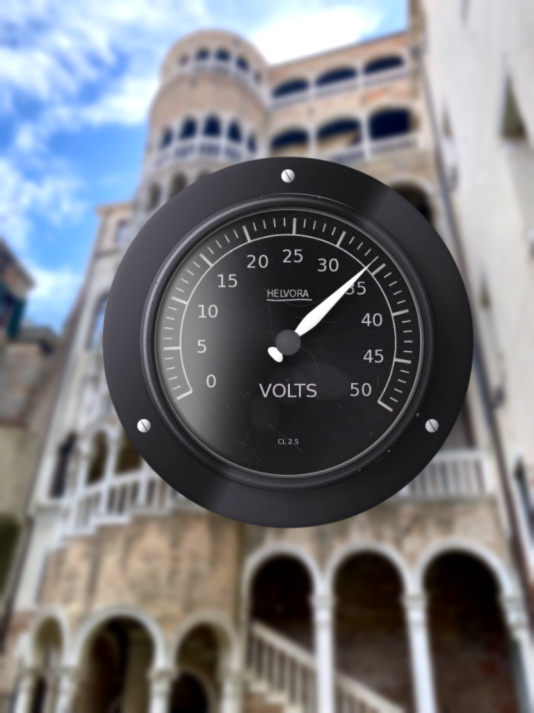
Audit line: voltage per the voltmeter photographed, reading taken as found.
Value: 34 V
